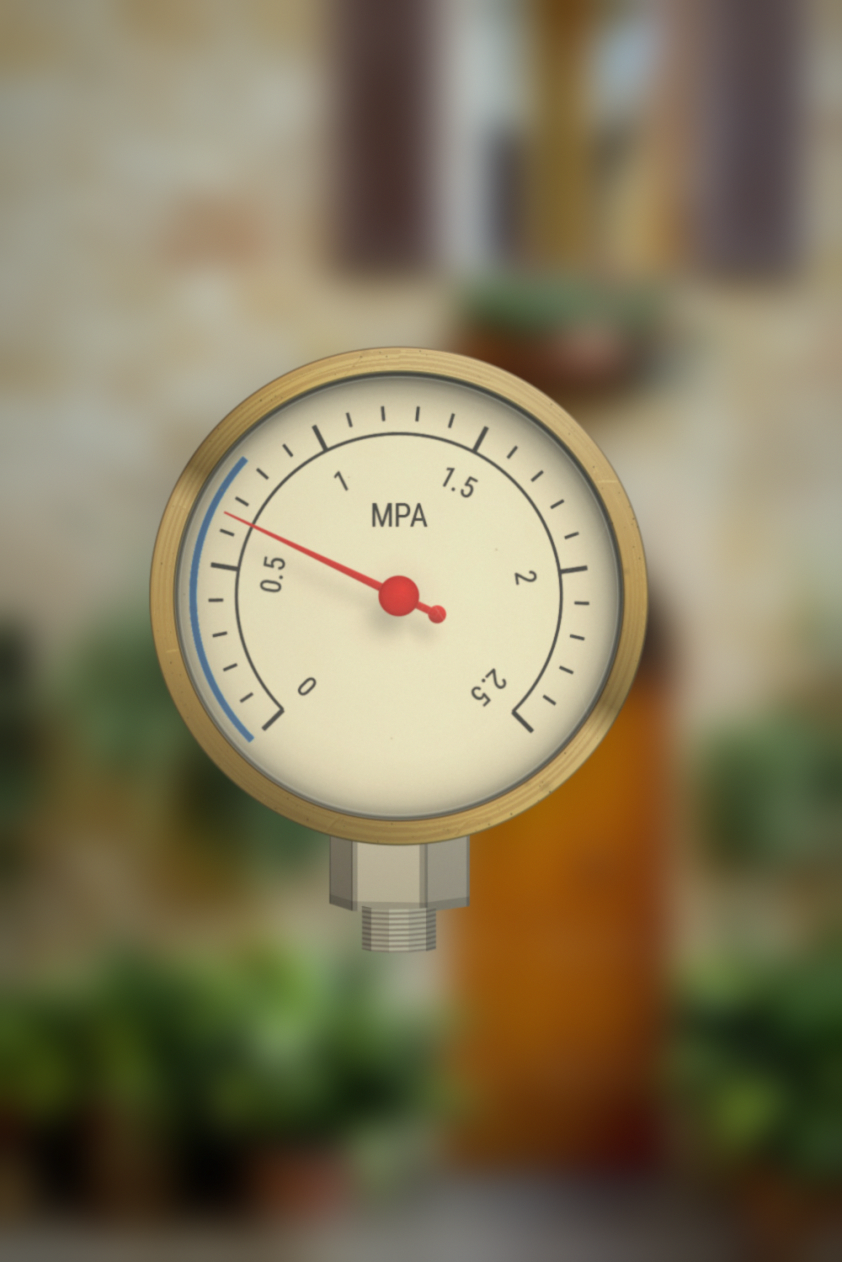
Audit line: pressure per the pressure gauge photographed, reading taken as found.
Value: 0.65 MPa
